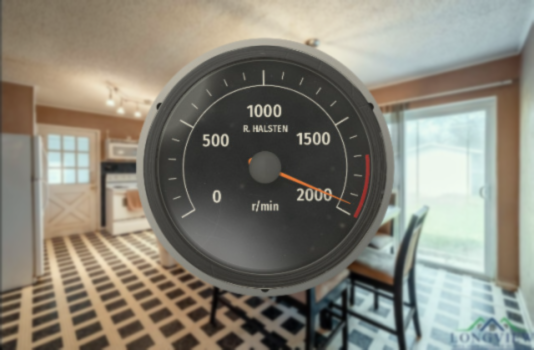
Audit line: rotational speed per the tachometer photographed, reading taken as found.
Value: 1950 rpm
